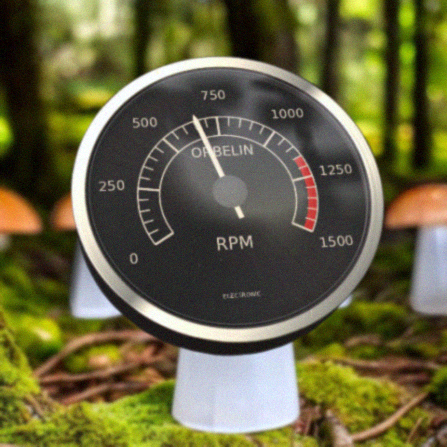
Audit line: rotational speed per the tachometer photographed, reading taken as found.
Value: 650 rpm
